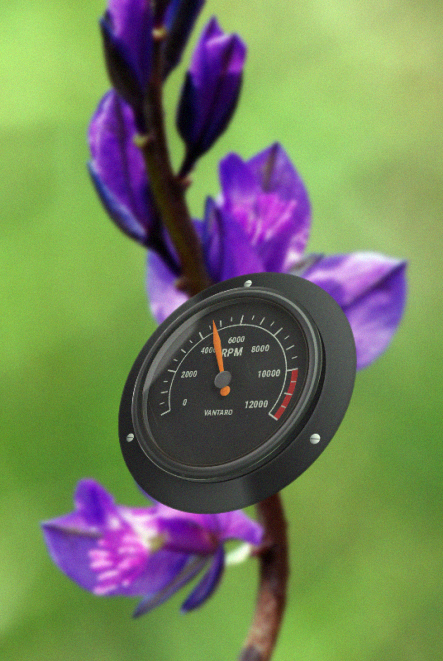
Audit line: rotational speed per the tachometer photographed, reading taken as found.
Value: 4750 rpm
